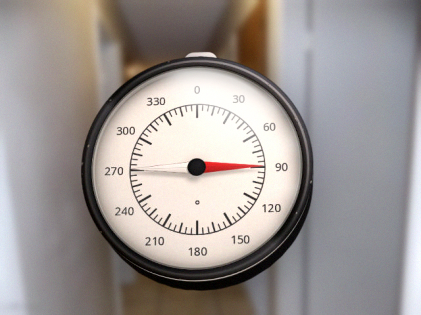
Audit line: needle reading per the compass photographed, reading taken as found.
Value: 90 °
